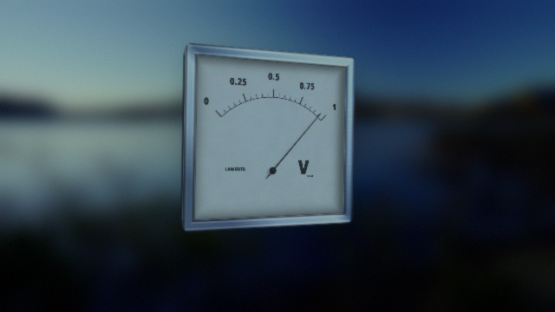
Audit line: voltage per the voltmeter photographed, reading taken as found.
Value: 0.95 V
